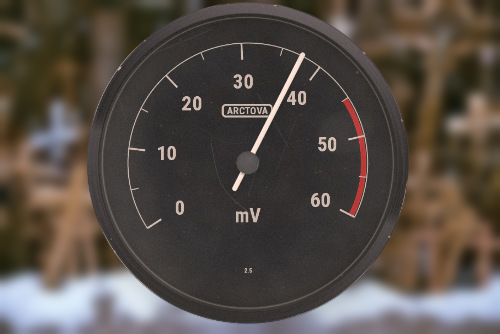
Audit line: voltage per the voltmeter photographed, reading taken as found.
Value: 37.5 mV
